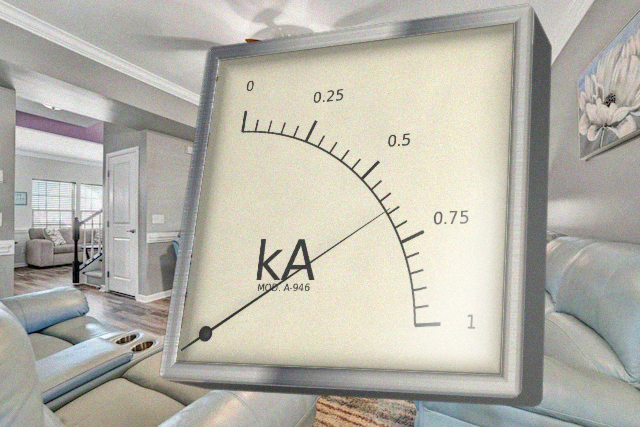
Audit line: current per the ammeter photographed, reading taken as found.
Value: 0.65 kA
